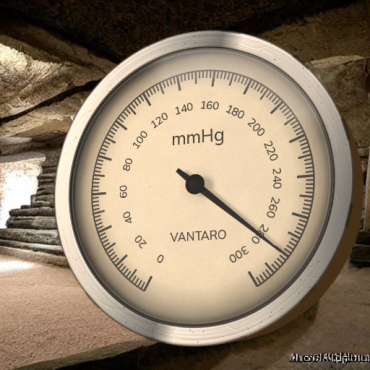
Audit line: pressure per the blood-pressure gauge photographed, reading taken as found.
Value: 280 mmHg
